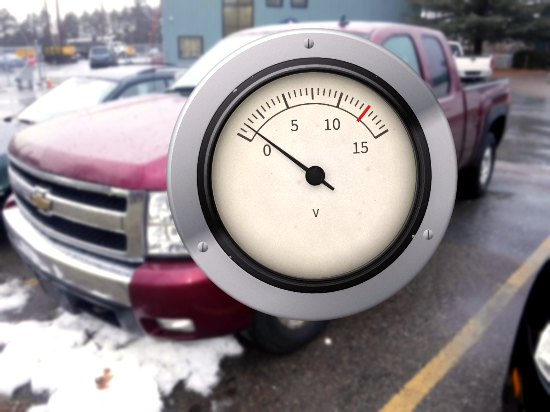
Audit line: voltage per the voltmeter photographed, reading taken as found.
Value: 1 V
